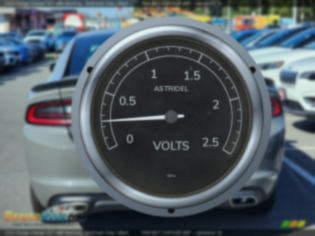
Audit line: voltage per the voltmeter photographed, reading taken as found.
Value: 0.25 V
